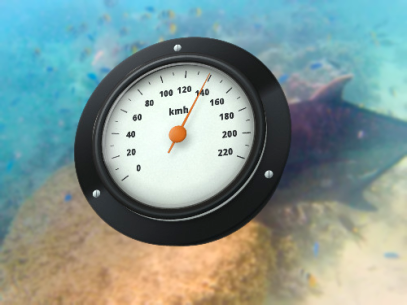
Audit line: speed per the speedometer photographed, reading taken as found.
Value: 140 km/h
